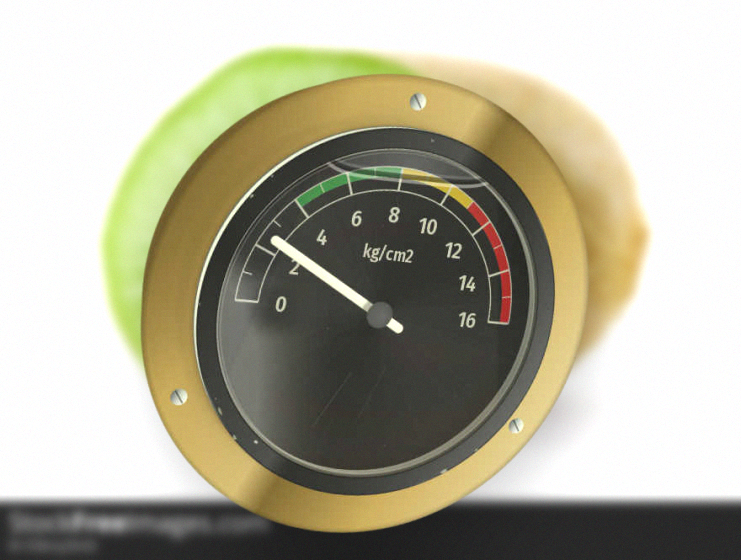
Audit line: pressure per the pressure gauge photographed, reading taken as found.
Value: 2.5 kg/cm²
